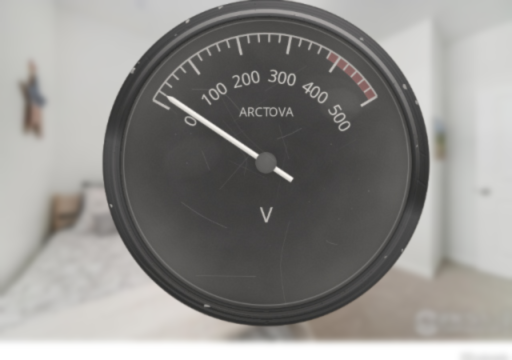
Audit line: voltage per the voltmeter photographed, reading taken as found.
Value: 20 V
